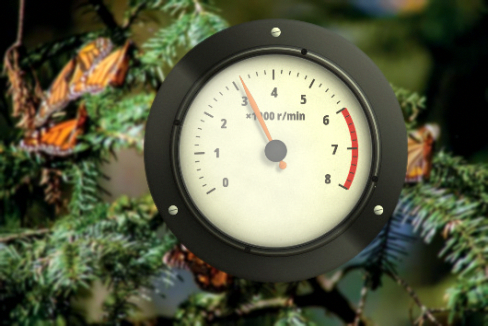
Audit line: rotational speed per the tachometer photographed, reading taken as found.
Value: 3200 rpm
